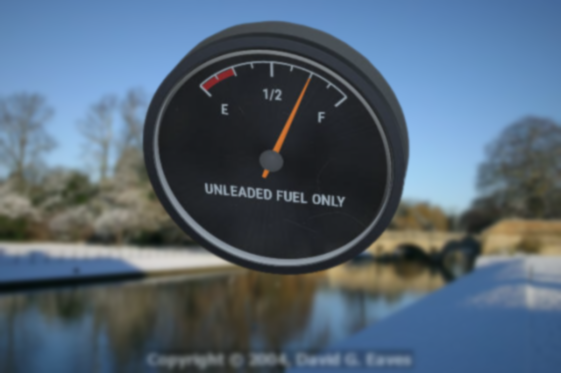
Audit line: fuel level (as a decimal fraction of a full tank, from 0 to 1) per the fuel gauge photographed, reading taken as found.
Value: 0.75
